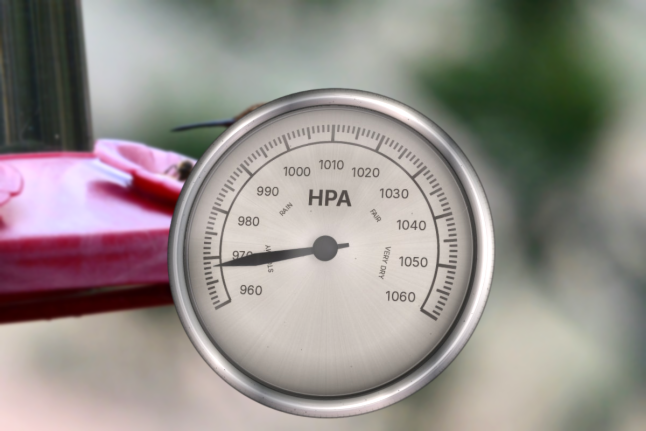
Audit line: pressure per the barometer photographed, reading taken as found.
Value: 968 hPa
